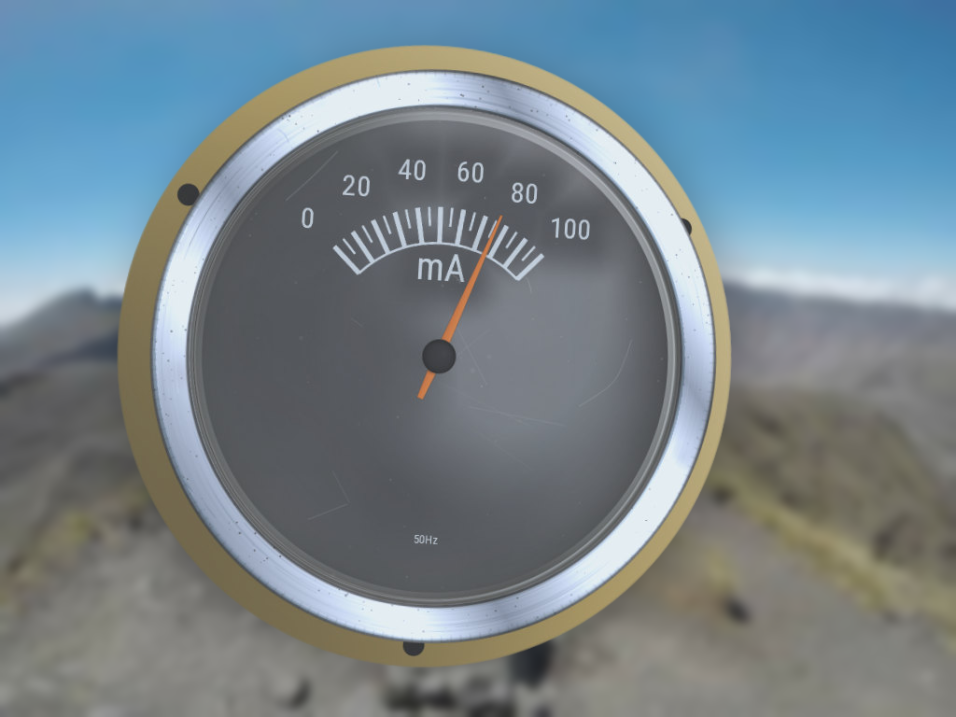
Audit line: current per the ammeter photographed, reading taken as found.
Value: 75 mA
